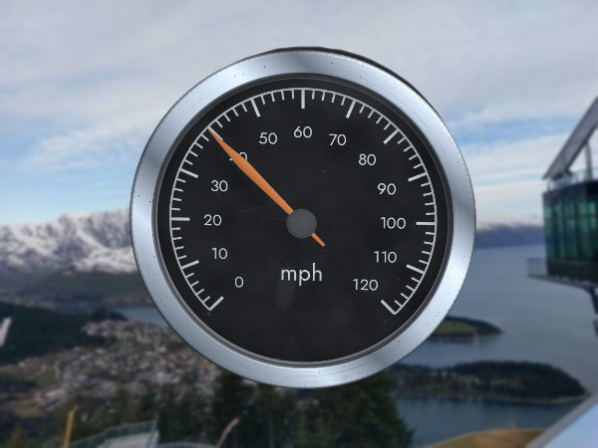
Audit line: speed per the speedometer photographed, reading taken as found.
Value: 40 mph
